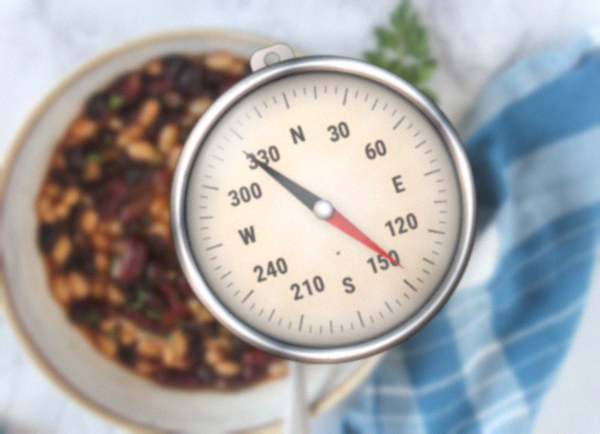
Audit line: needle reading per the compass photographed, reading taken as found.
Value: 145 °
